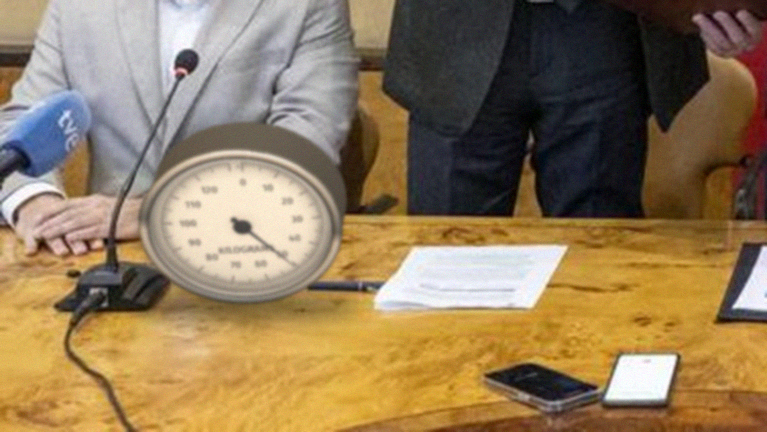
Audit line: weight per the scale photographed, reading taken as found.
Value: 50 kg
